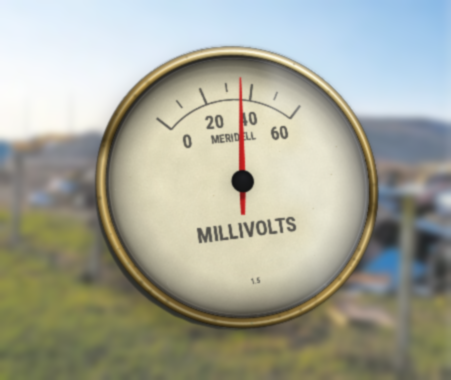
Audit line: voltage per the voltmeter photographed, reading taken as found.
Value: 35 mV
